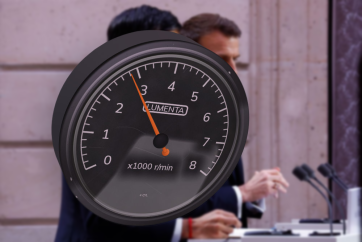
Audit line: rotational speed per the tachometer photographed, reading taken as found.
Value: 2800 rpm
